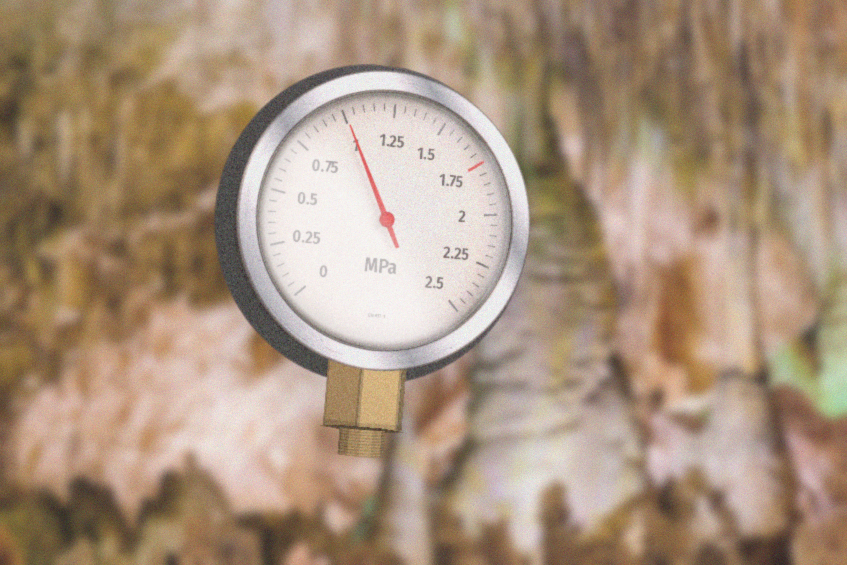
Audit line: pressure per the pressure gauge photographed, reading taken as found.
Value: 1 MPa
